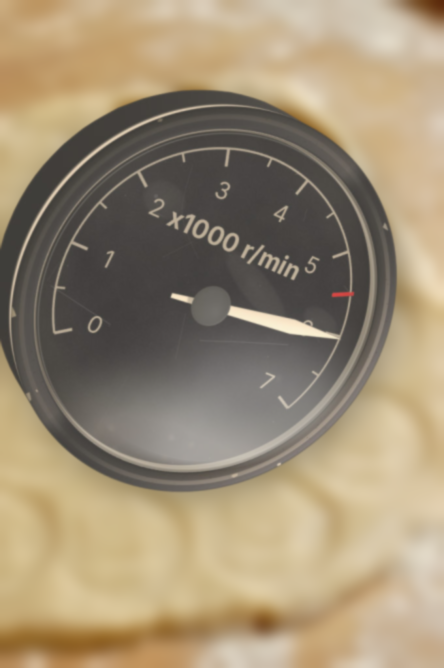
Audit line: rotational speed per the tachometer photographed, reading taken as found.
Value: 6000 rpm
